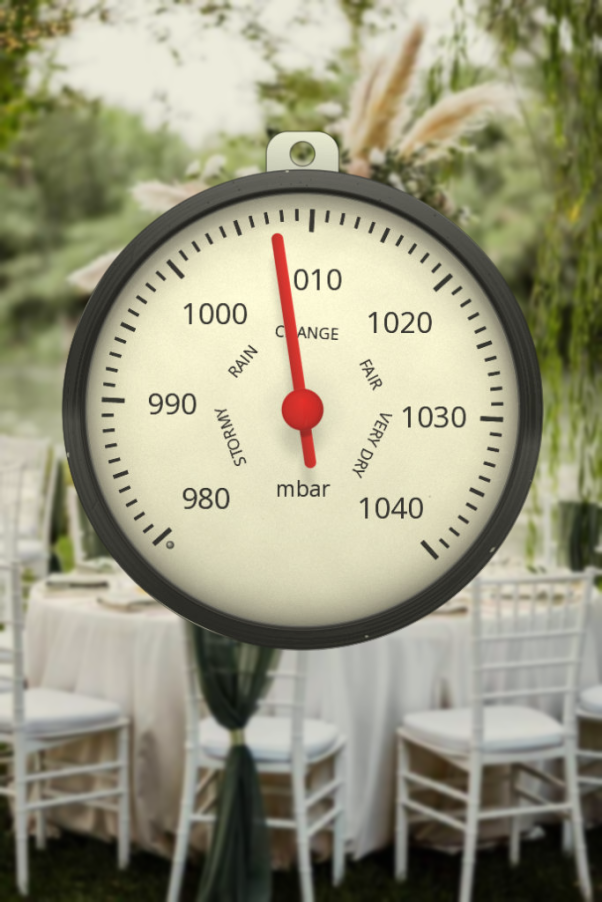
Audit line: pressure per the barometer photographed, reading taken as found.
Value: 1007.5 mbar
